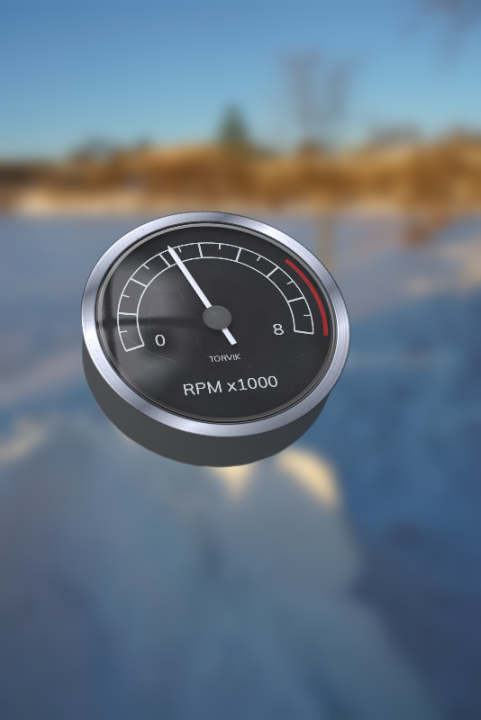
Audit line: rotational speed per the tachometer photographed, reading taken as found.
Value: 3250 rpm
